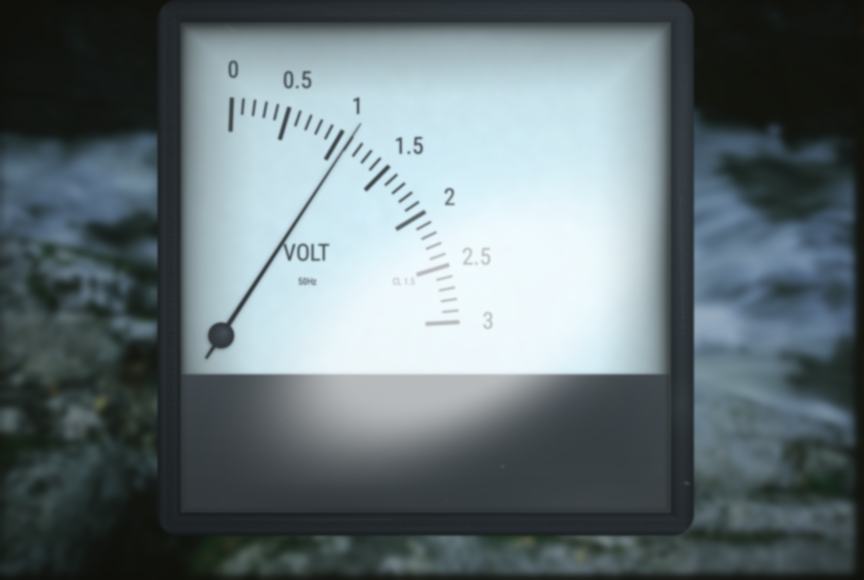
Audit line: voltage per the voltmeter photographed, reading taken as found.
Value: 1.1 V
